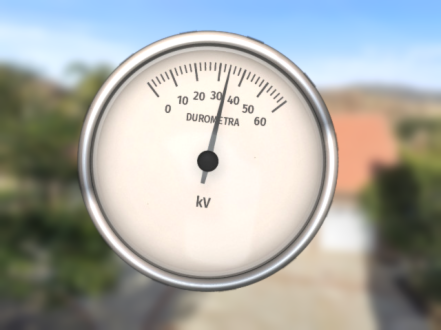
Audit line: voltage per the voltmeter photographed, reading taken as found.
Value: 34 kV
